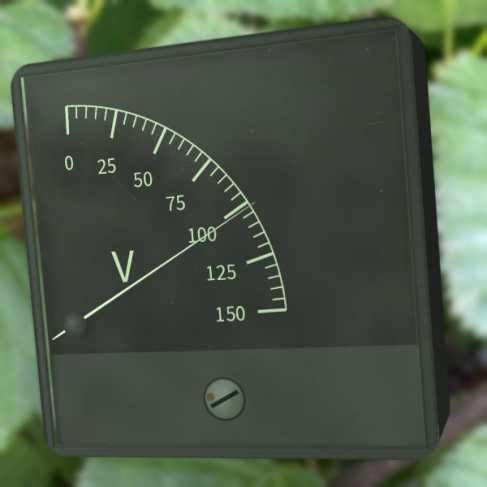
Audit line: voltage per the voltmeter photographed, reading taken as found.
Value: 102.5 V
